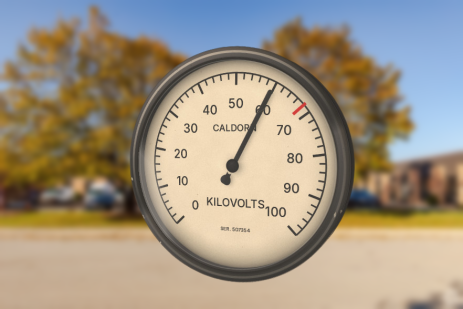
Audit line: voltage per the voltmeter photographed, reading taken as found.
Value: 60 kV
